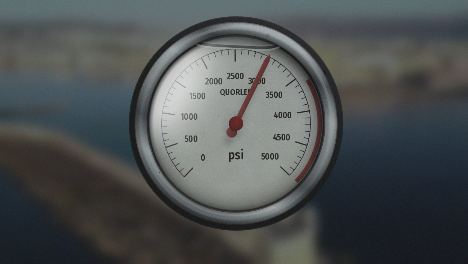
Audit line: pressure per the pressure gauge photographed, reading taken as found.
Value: 3000 psi
